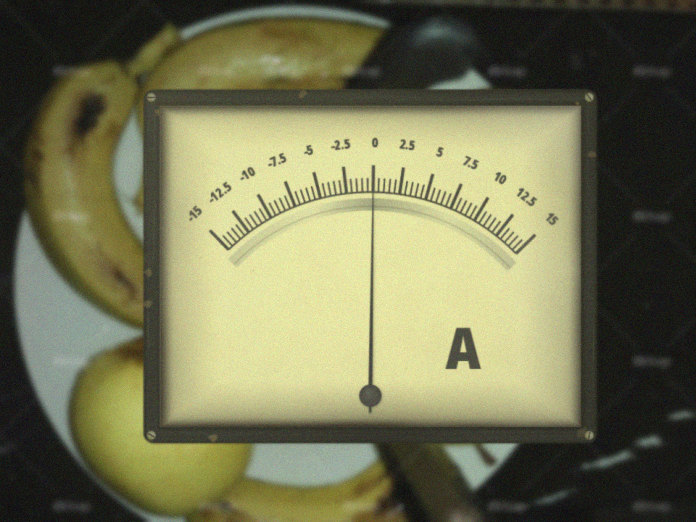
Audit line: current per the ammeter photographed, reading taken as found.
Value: 0 A
